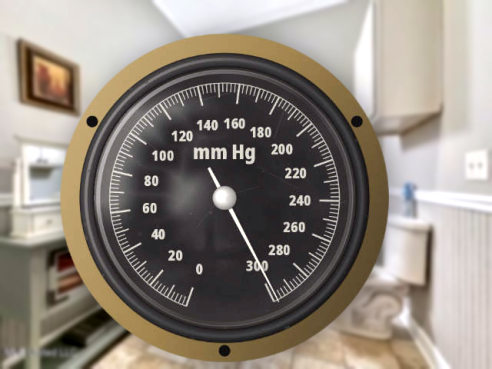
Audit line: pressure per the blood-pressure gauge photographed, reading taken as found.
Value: 298 mmHg
